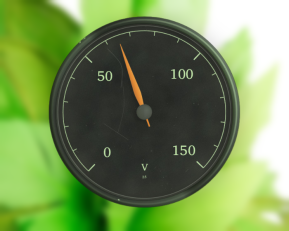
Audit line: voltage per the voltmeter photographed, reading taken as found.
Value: 65 V
